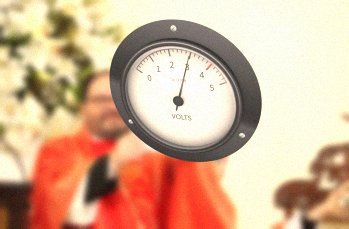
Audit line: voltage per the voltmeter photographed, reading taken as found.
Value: 3 V
